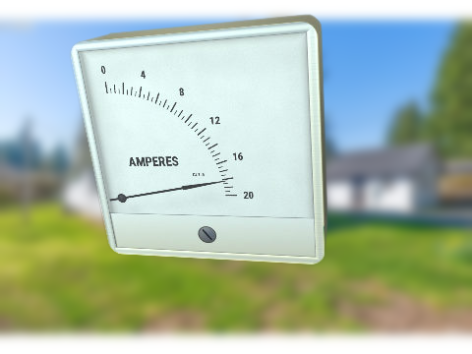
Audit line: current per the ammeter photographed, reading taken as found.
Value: 18 A
